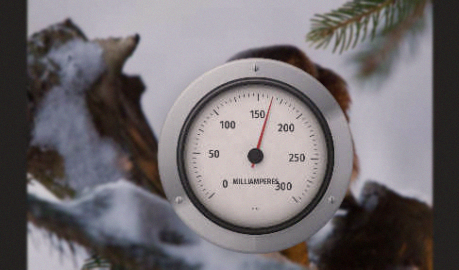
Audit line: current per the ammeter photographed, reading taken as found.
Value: 165 mA
